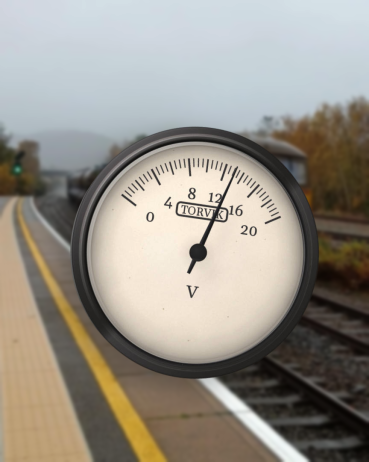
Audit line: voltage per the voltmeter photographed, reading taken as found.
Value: 13 V
